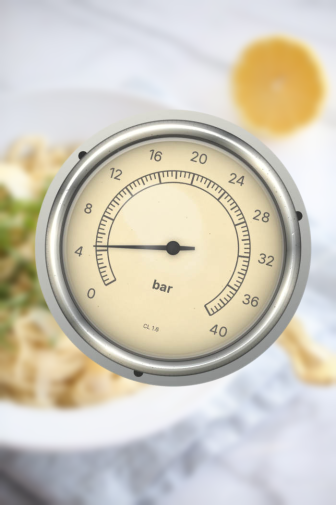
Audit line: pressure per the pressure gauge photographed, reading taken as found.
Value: 4.5 bar
